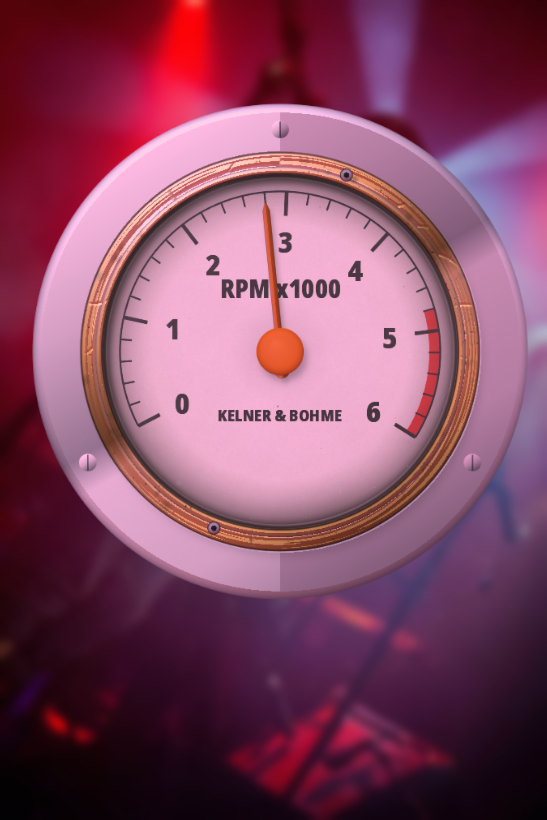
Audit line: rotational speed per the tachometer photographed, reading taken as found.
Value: 2800 rpm
